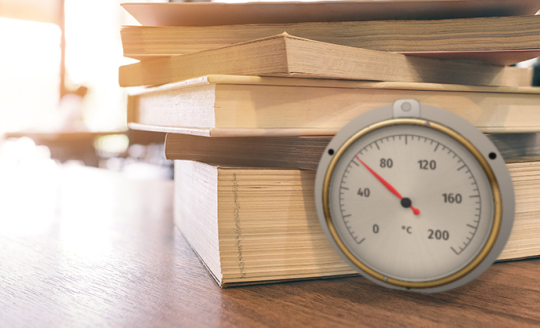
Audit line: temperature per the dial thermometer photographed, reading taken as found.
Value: 64 °C
